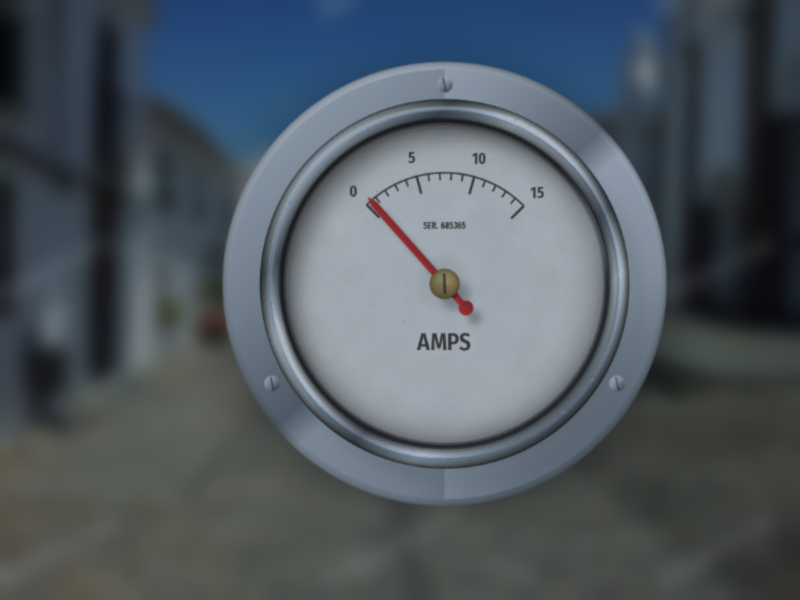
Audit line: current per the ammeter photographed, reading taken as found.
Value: 0.5 A
